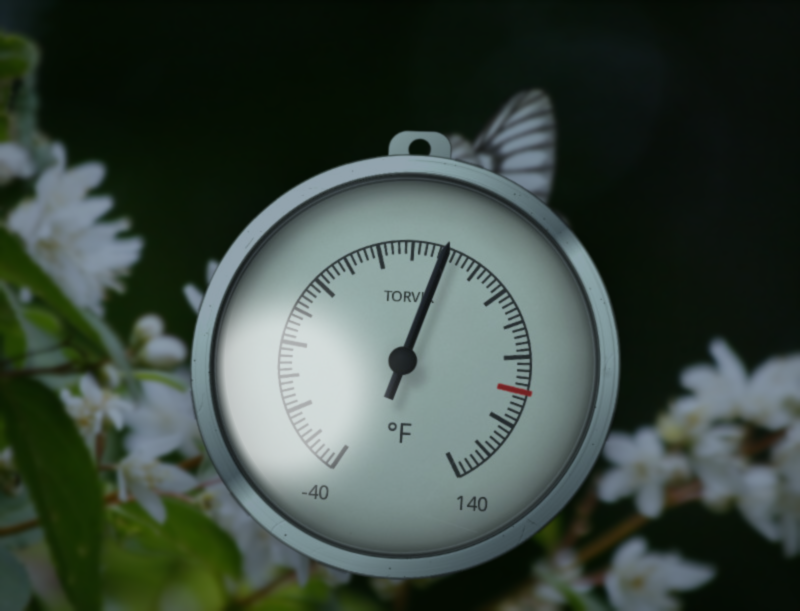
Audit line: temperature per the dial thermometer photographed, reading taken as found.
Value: 60 °F
